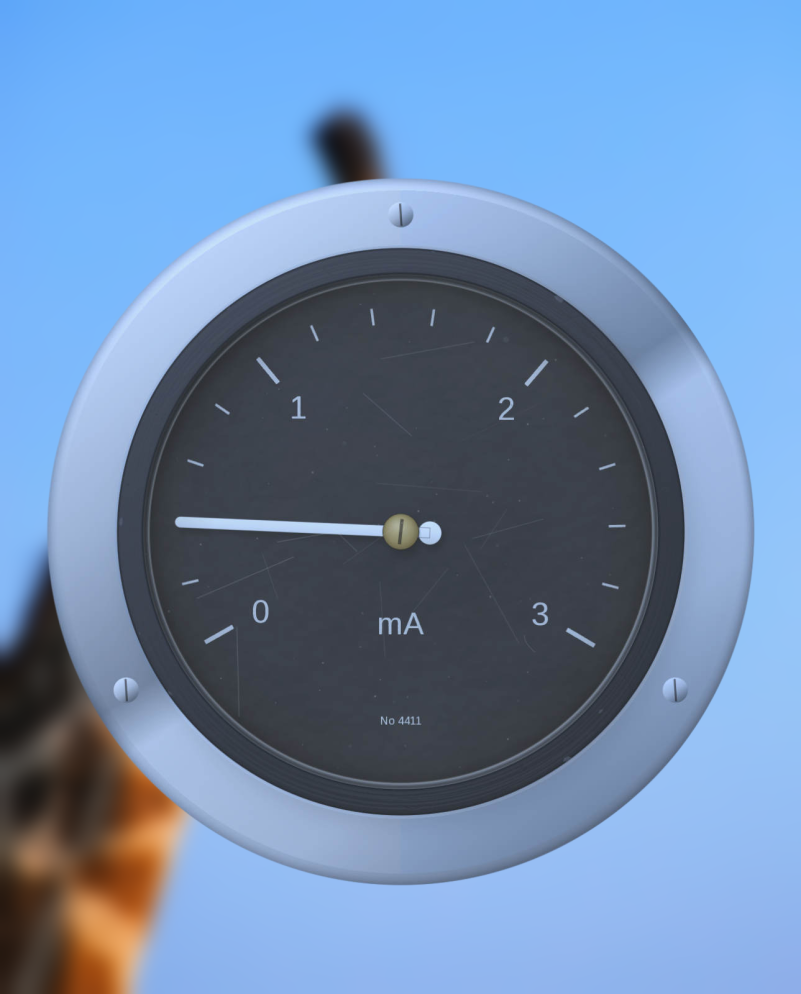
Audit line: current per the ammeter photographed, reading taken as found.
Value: 0.4 mA
